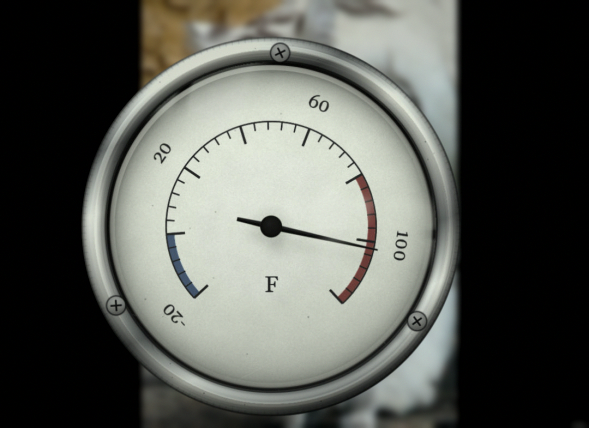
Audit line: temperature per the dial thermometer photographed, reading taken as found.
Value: 102 °F
